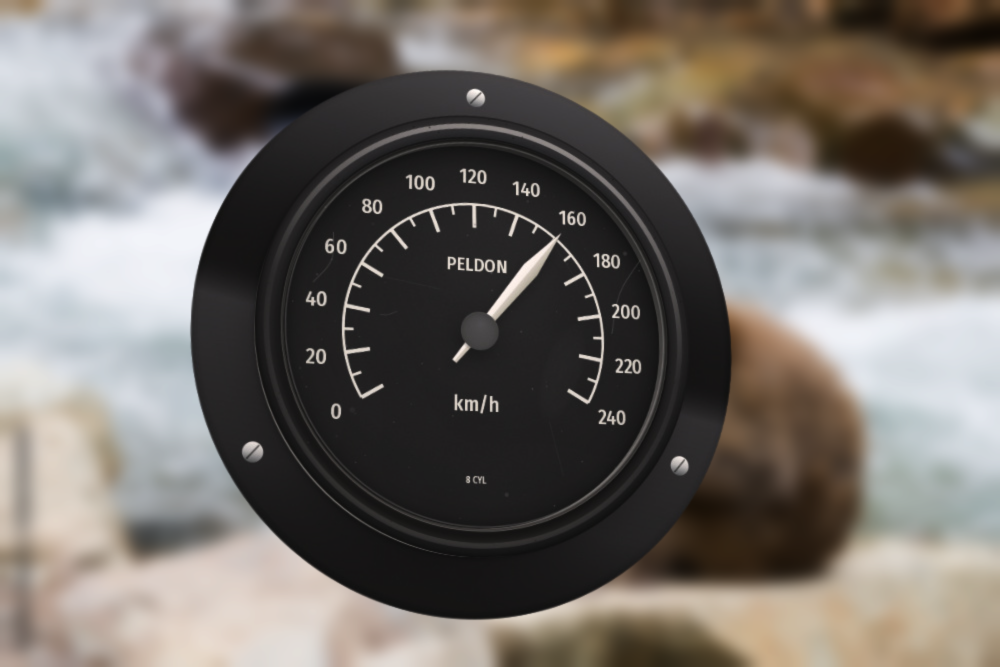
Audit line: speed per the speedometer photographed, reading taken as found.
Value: 160 km/h
